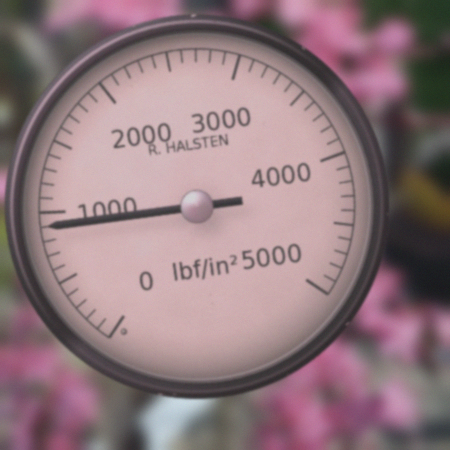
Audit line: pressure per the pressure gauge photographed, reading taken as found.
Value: 900 psi
